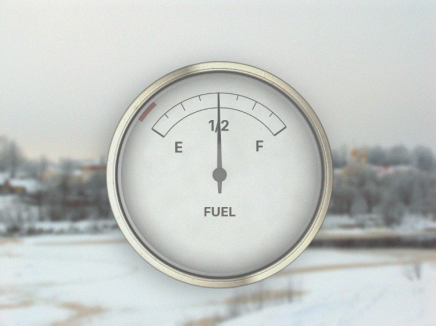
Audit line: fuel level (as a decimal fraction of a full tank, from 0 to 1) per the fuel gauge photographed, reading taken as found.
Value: 0.5
